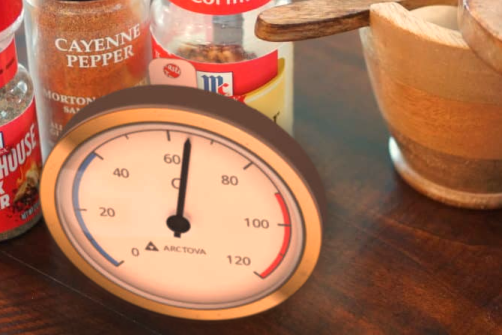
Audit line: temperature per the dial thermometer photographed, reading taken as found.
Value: 65 °C
